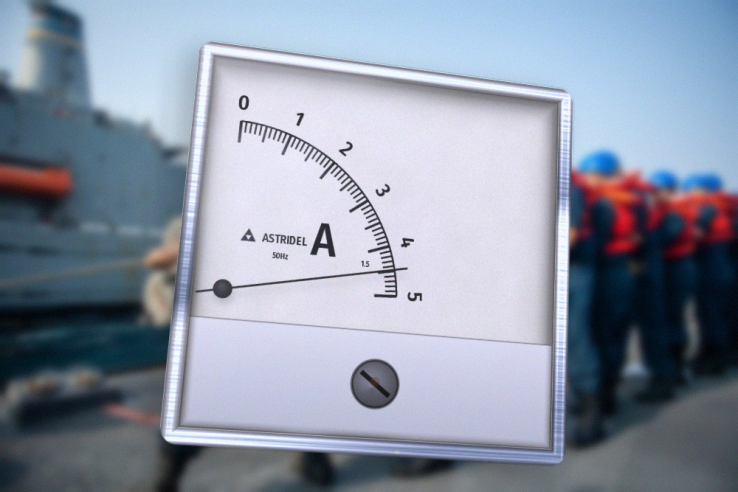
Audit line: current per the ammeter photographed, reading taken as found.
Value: 4.5 A
